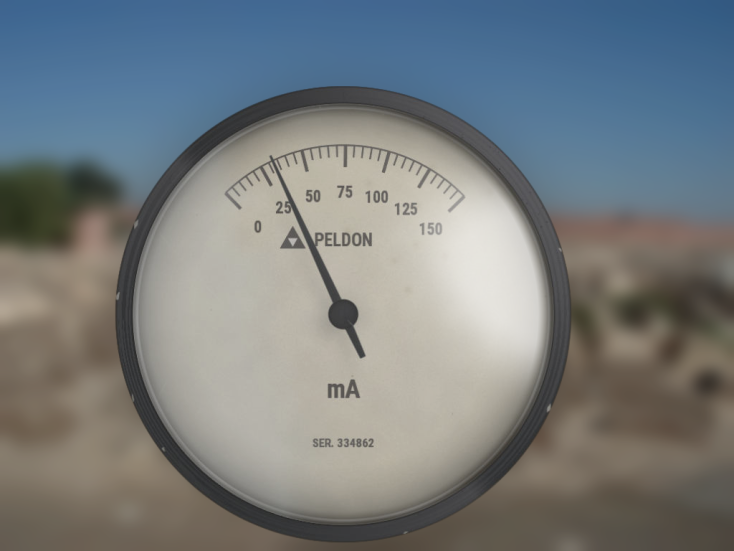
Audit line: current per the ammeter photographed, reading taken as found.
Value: 32.5 mA
